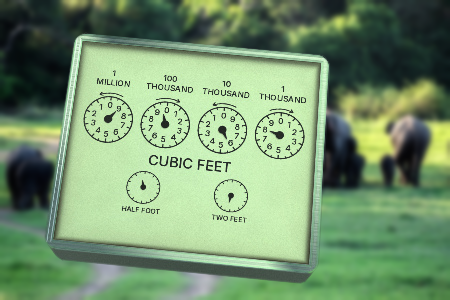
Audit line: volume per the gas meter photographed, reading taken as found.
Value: 895800 ft³
